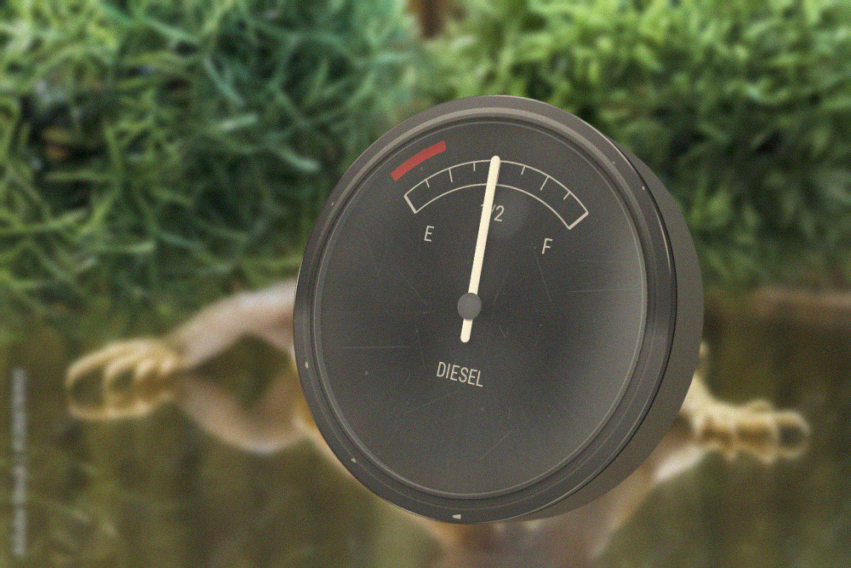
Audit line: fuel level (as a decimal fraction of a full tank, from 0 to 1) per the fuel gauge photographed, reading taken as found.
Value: 0.5
